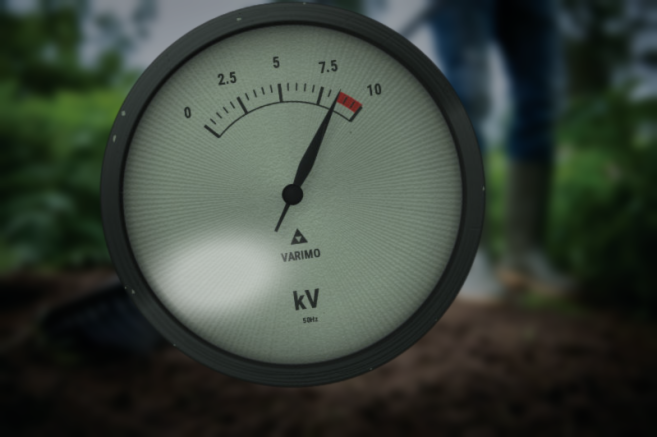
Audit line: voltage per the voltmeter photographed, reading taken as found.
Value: 8.5 kV
